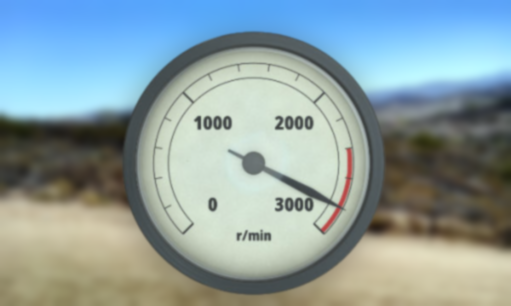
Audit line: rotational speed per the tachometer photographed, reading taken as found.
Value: 2800 rpm
